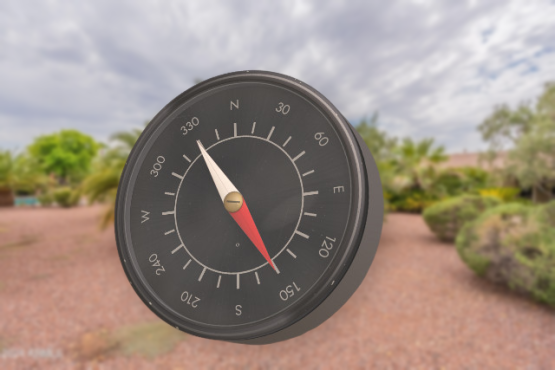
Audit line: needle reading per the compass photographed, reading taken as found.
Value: 150 °
